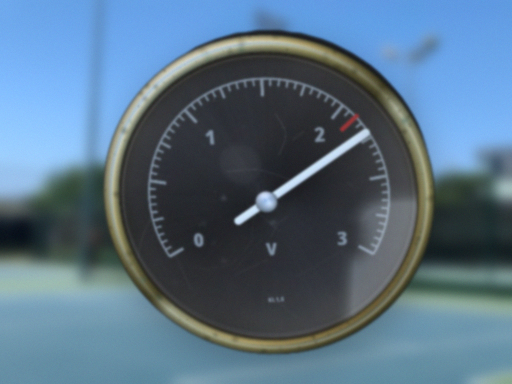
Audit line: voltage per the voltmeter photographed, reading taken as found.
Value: 2.2 V
